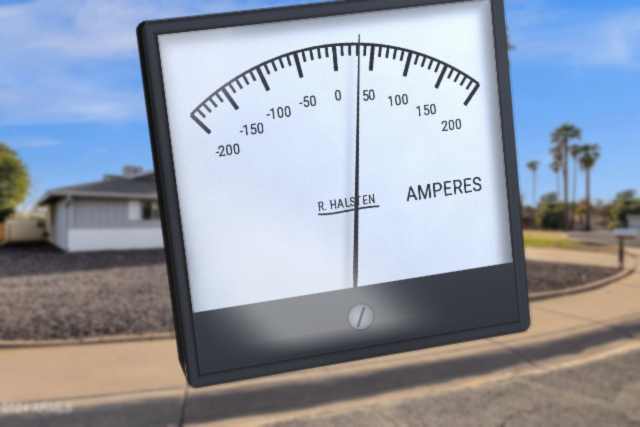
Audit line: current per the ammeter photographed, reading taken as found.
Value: 30 A
